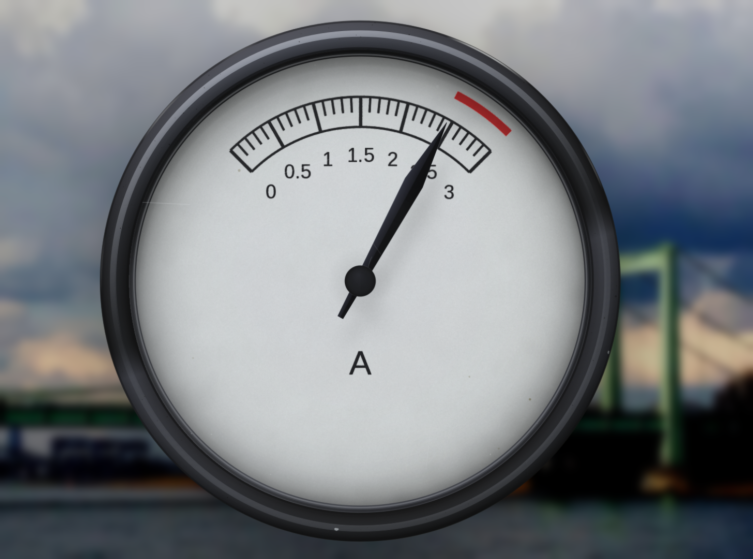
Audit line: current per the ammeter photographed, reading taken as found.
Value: 2.45 A
